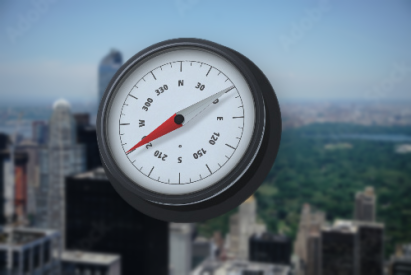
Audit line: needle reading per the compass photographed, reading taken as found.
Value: 240 °
